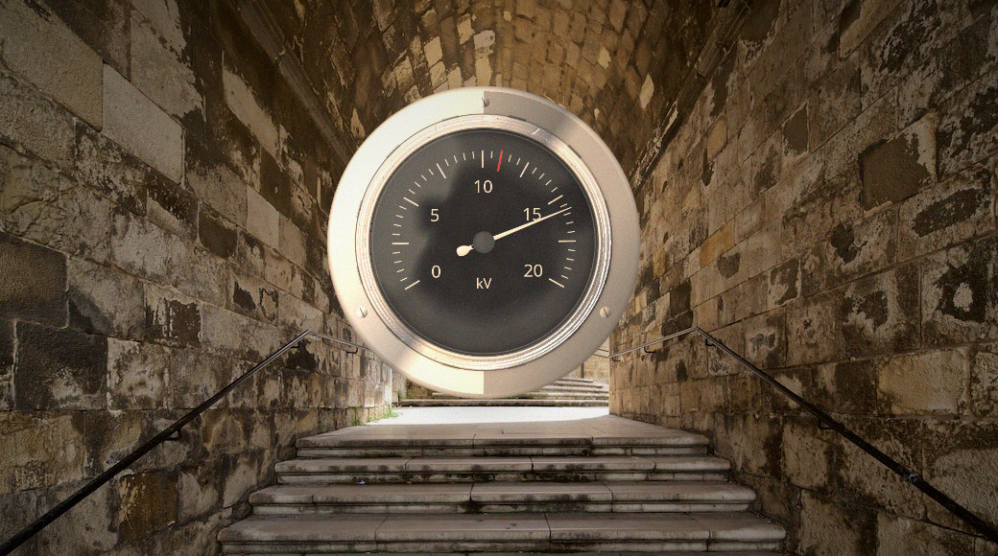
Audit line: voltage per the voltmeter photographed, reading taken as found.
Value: 15.75 kV
